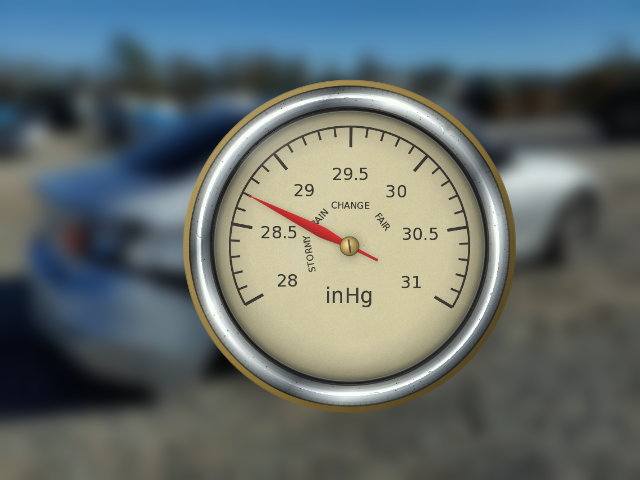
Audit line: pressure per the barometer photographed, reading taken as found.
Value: 28.7 inHg
